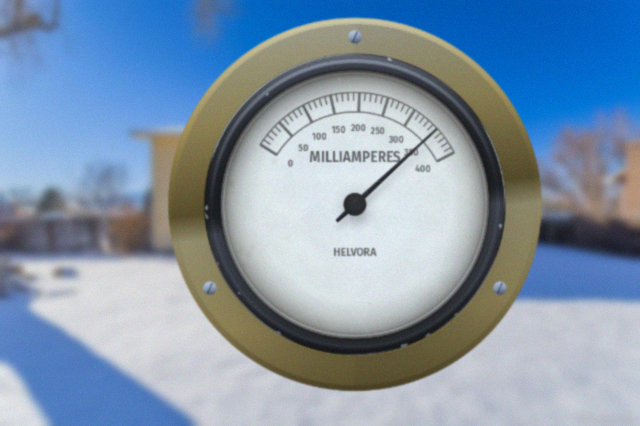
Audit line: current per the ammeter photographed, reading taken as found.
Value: 350 mA
